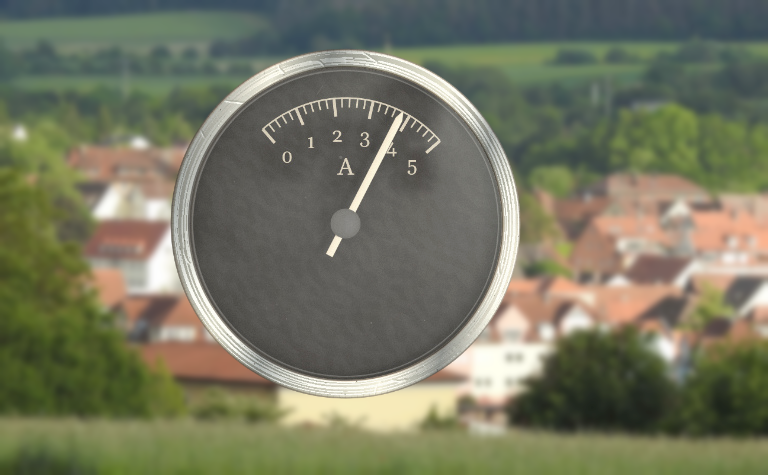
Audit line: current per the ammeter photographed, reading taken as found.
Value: 3.8 A
